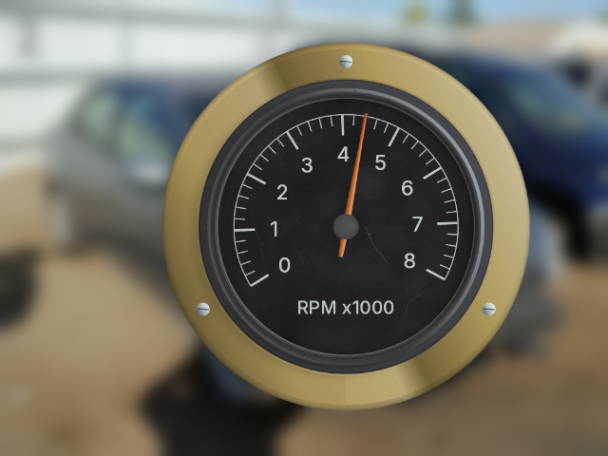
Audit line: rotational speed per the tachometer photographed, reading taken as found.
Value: 4400 rpm
